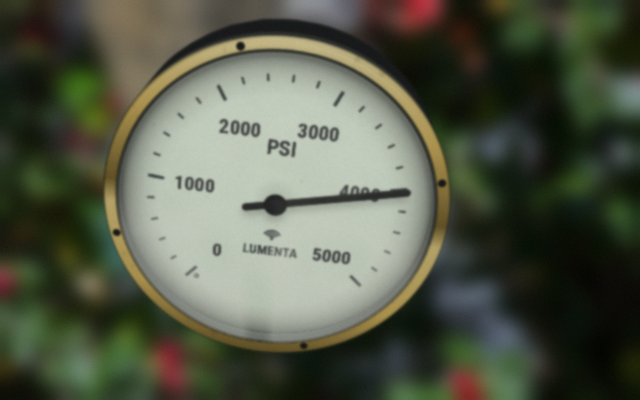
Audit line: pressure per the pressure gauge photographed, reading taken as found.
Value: 4000 psi
